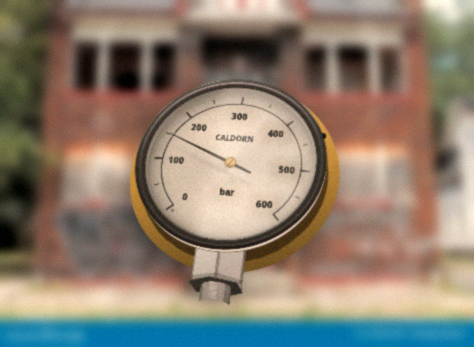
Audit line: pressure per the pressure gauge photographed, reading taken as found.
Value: 150 bar
